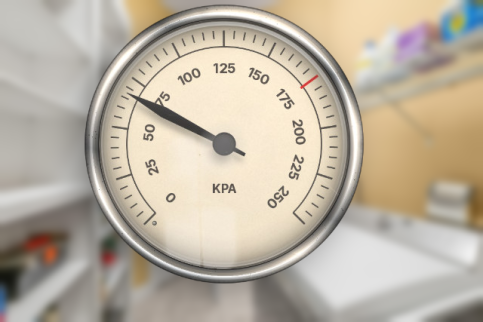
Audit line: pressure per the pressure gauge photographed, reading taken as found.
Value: 67.5 kPa
